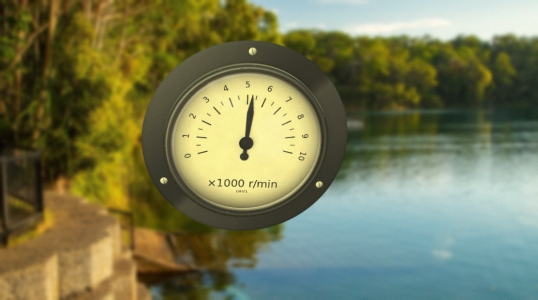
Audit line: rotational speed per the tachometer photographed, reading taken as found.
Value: 5250 rpm
